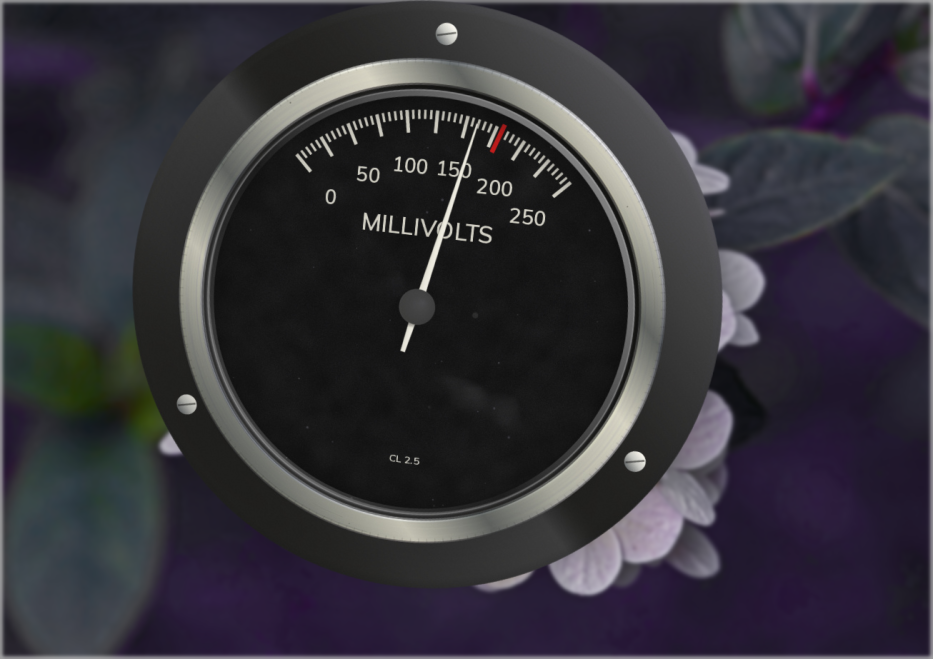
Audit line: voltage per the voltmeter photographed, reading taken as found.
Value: 160 mV
